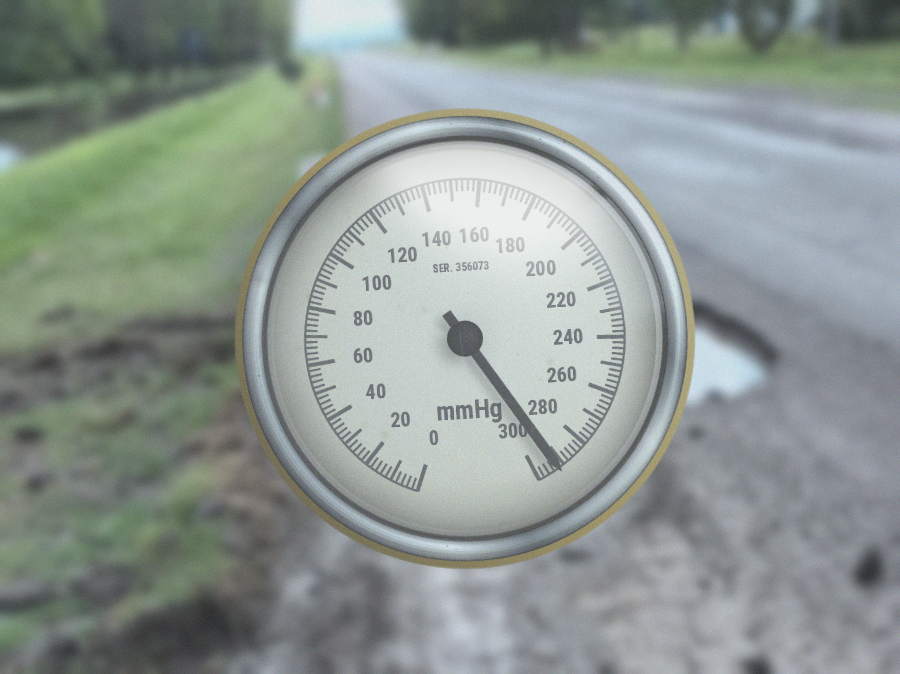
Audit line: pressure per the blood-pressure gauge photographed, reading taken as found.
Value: 292 mmHg
